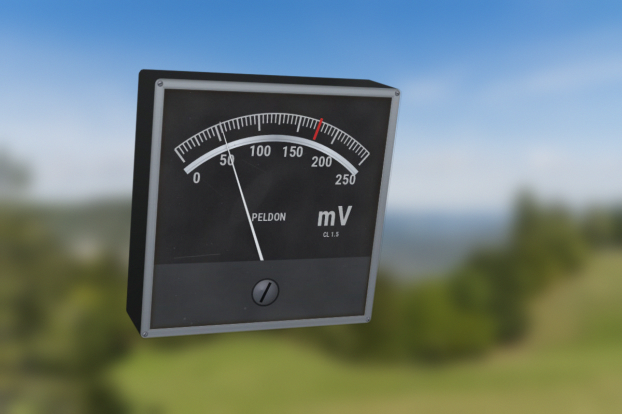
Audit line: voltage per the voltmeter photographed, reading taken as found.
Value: 55 mV
